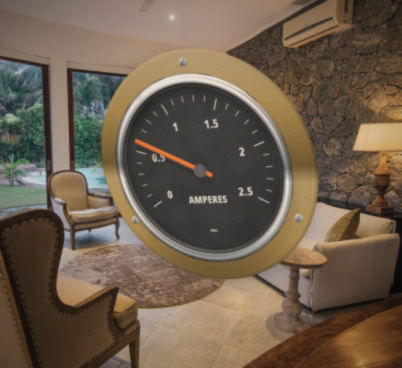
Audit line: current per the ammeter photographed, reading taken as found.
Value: 0.6 A
